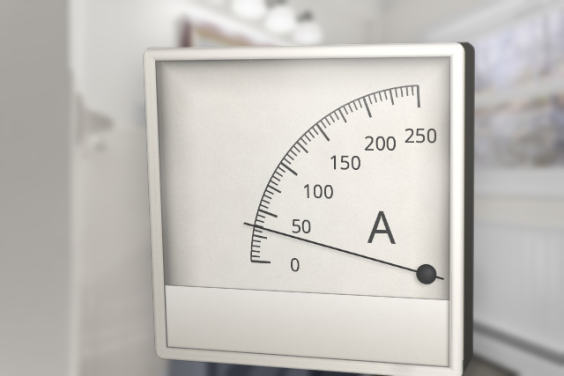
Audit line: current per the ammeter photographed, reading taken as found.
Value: 35 A
